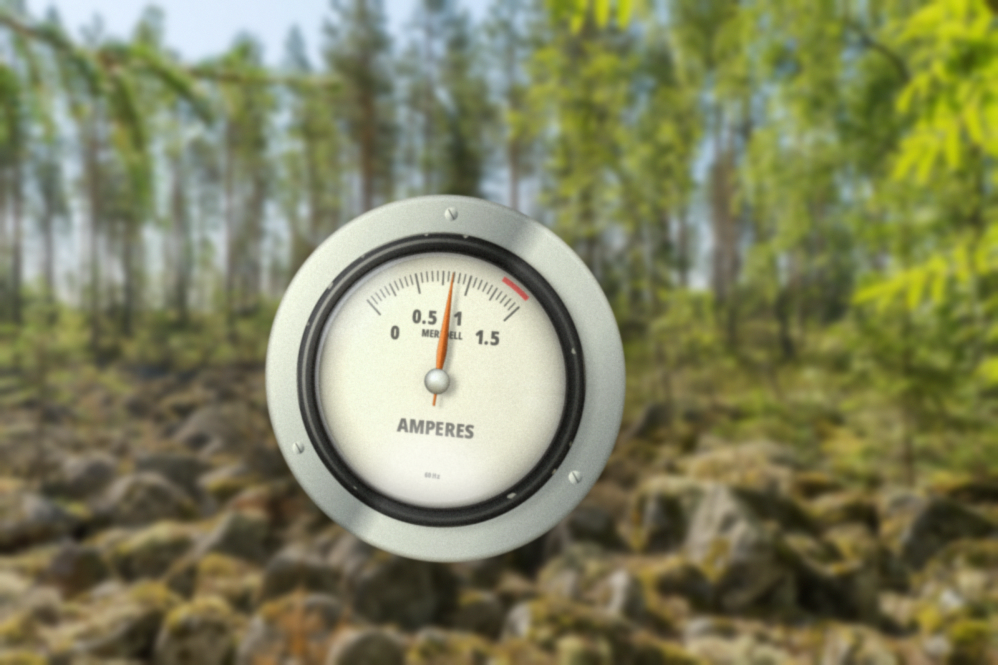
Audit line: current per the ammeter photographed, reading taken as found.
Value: 0.85 A
